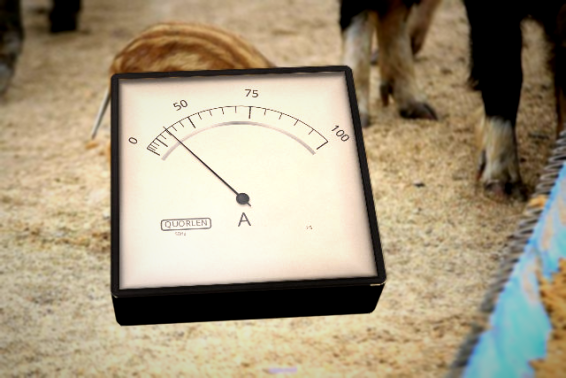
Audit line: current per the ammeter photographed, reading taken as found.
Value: 35 A
